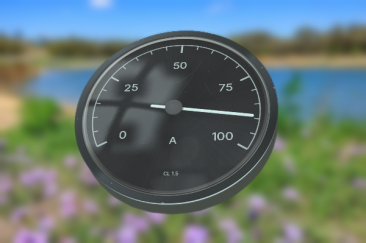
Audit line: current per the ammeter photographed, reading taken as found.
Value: 90 A
